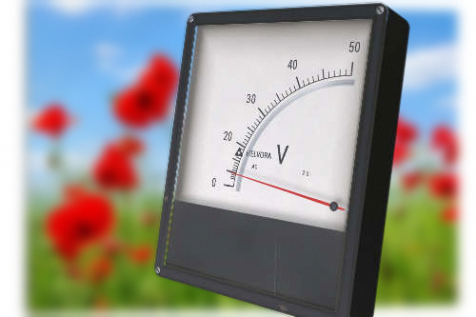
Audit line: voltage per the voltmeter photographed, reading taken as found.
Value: 10 V
